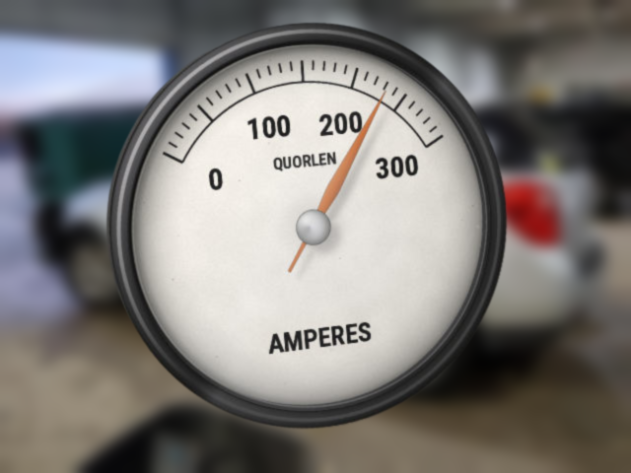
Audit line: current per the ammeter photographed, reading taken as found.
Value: 230 A
